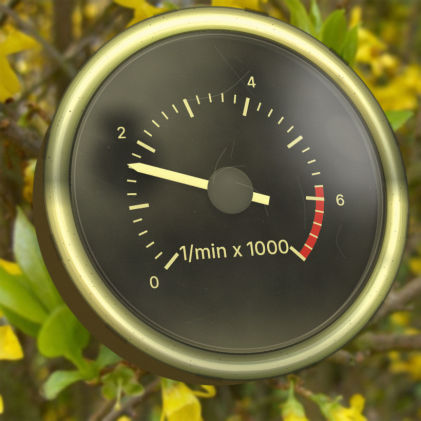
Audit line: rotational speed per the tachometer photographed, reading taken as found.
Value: 1600 rpm
